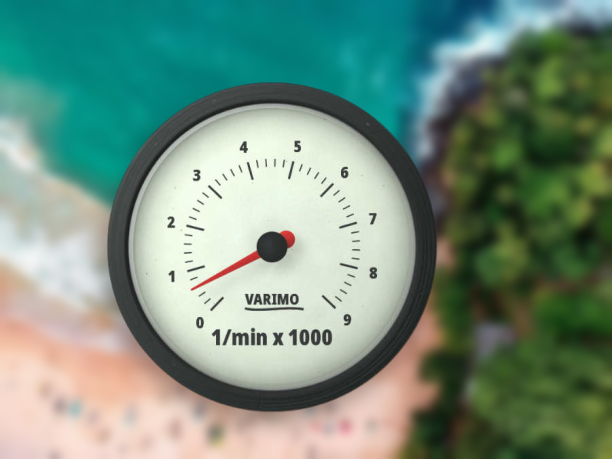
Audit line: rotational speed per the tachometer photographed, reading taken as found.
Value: 600 rpm
